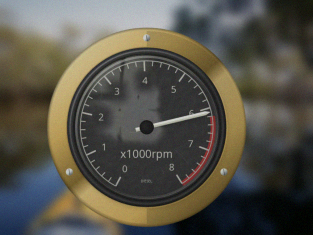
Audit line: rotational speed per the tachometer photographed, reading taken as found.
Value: 6100 rpm
